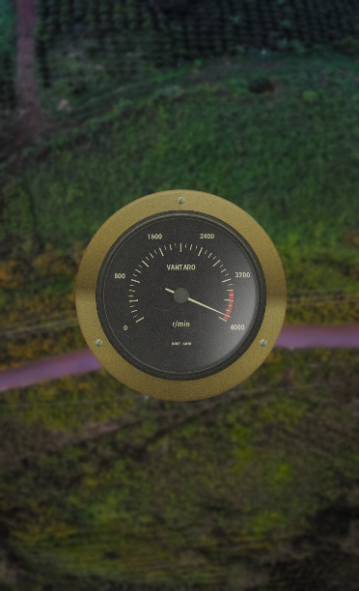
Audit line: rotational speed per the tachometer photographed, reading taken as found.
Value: 3900 rpm
